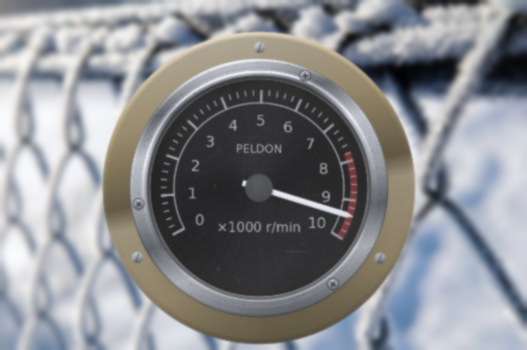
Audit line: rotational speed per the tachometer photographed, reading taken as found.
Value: 9400 rpm
